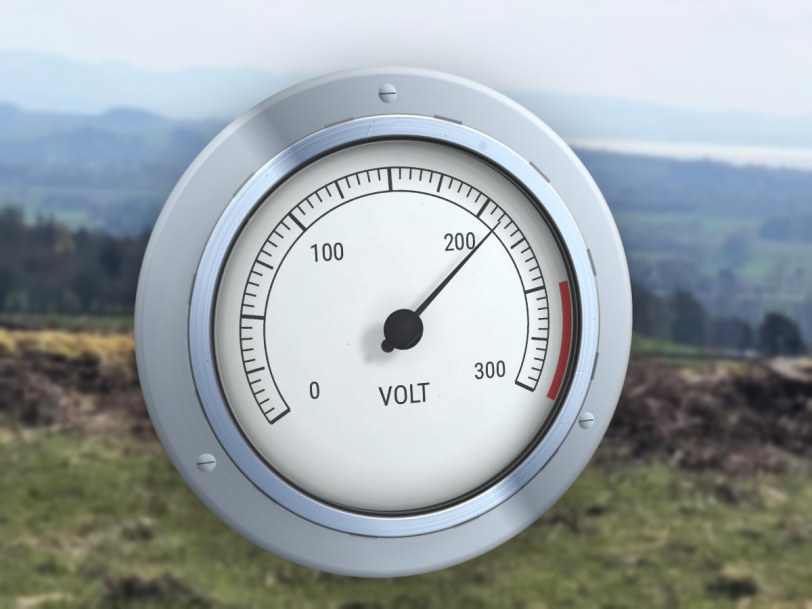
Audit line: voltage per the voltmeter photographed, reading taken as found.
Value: 210 V
